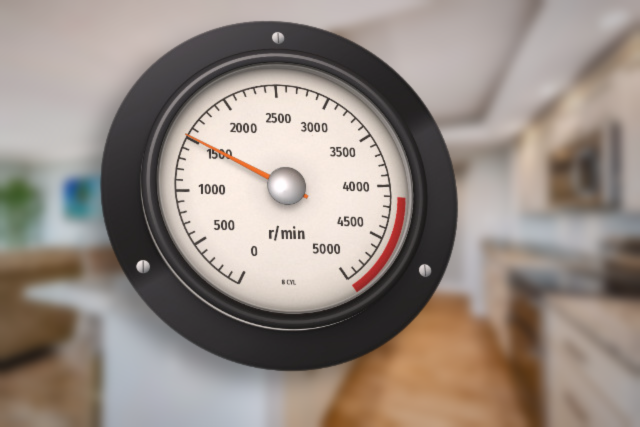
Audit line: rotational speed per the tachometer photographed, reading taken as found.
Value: 1500 rpm
